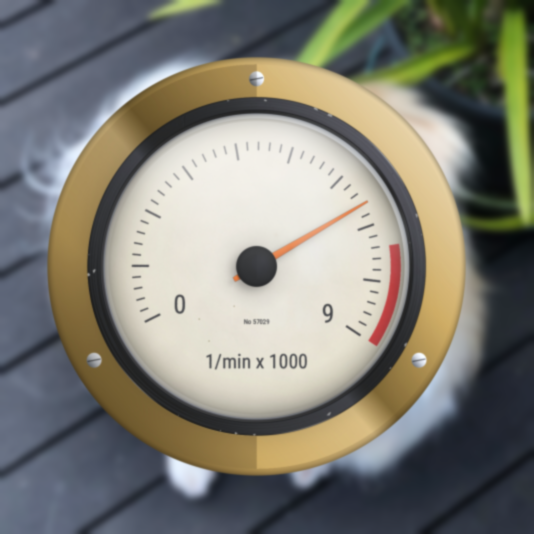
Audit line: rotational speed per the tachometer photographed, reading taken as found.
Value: 6600 rpm
